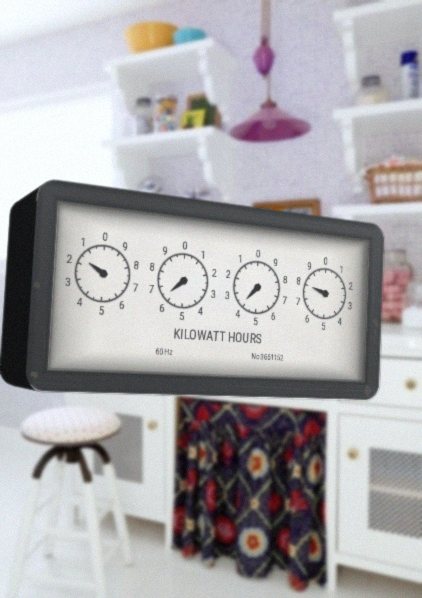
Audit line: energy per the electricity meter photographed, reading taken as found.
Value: 1638 kWh
